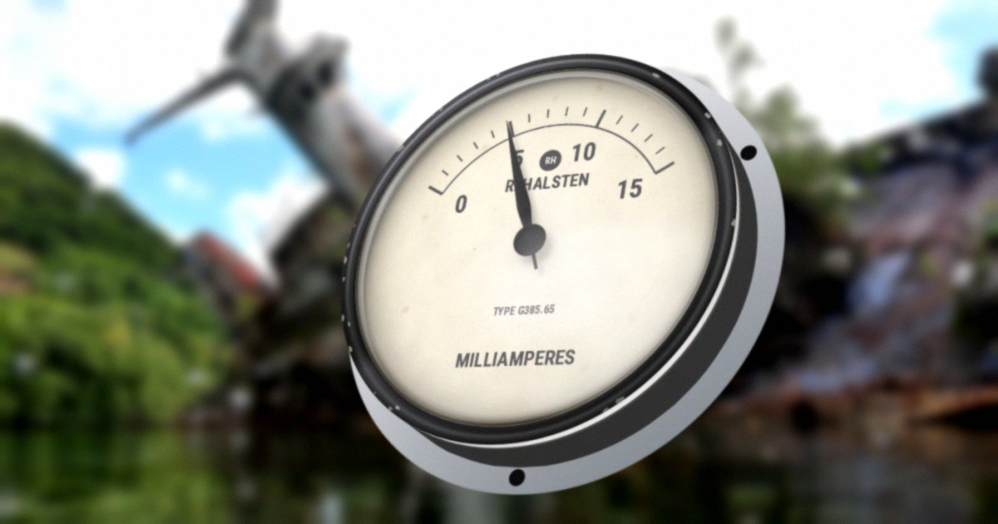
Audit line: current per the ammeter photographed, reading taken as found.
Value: 5 mA
